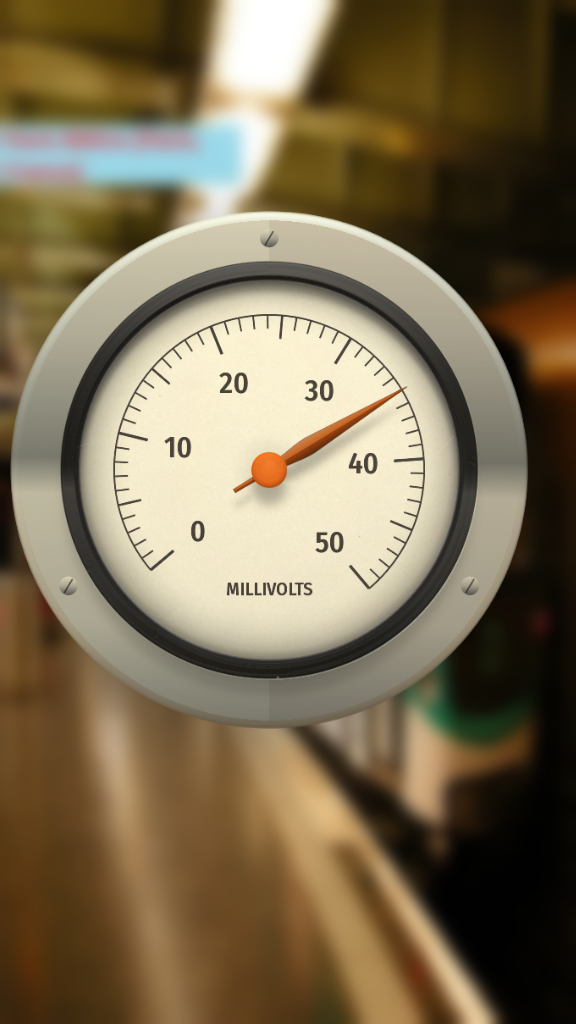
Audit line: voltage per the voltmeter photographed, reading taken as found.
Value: 35 mV
